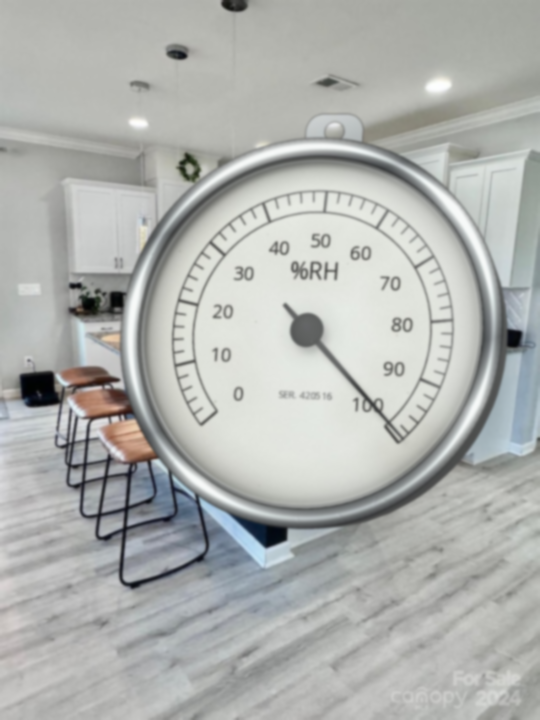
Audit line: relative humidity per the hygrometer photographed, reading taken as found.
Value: 99 %
